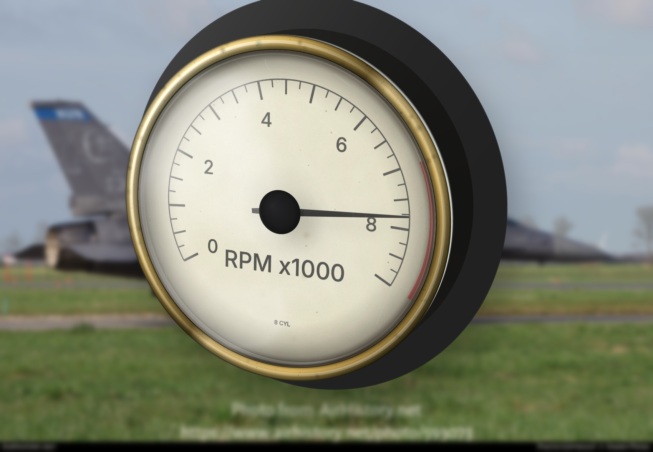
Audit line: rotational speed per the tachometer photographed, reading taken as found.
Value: 7750 rpm
